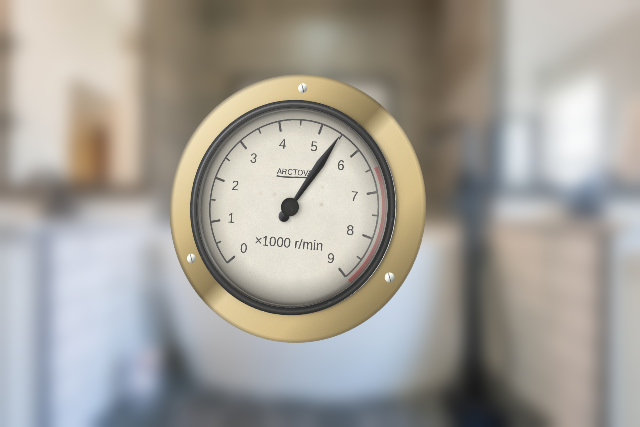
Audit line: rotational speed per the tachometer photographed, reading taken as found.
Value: 5500 rpm
